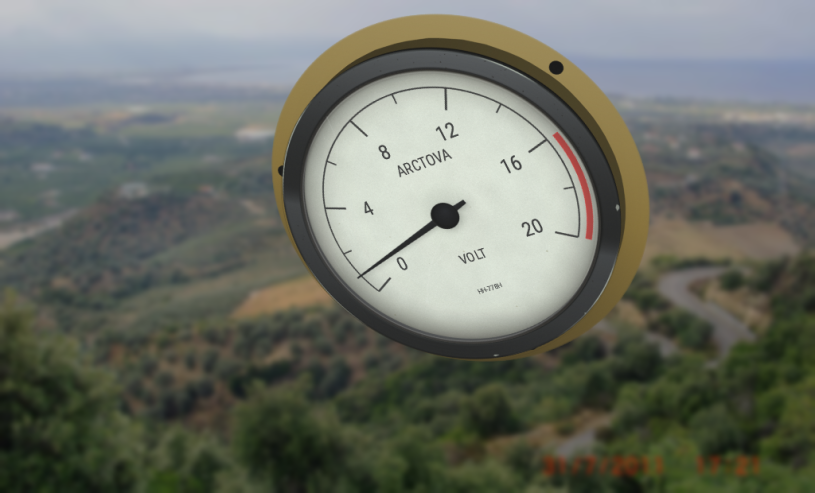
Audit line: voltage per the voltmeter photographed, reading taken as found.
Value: 1 V
